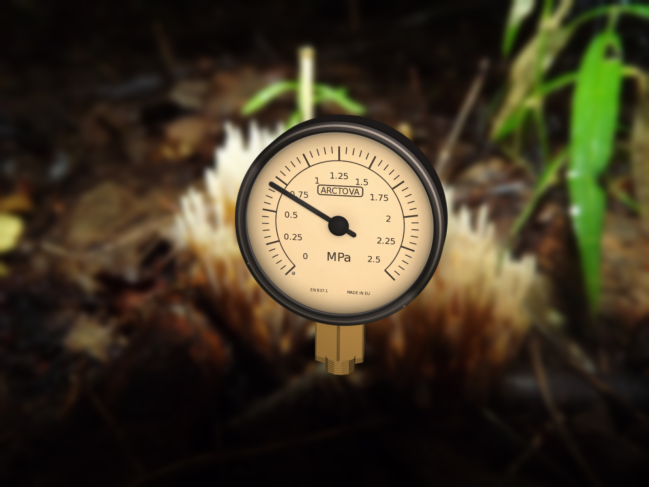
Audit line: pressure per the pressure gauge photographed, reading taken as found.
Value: 0.7 MPa
